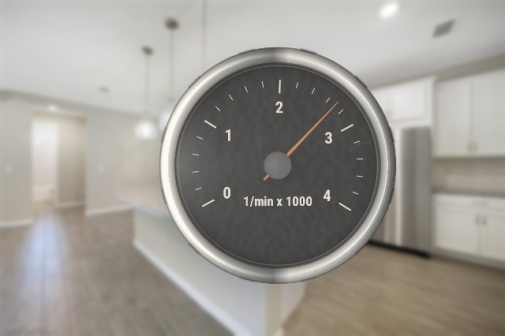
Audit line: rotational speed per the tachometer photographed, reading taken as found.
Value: 2700 rpm
